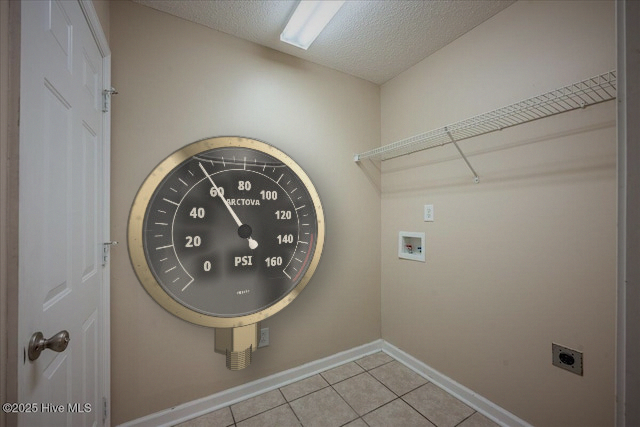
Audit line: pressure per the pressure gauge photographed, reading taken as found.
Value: 60 psi
